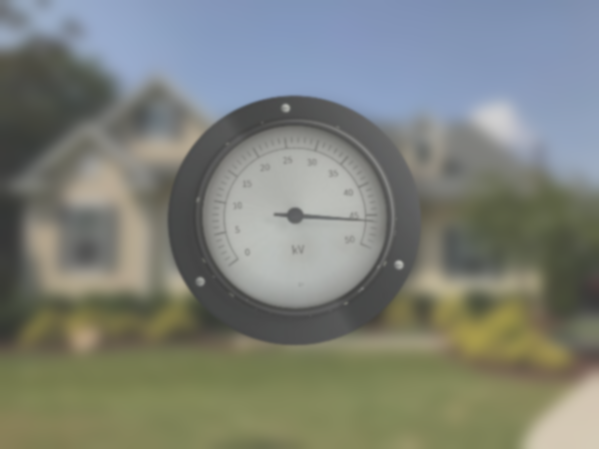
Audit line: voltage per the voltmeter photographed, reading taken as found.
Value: 46 kV
